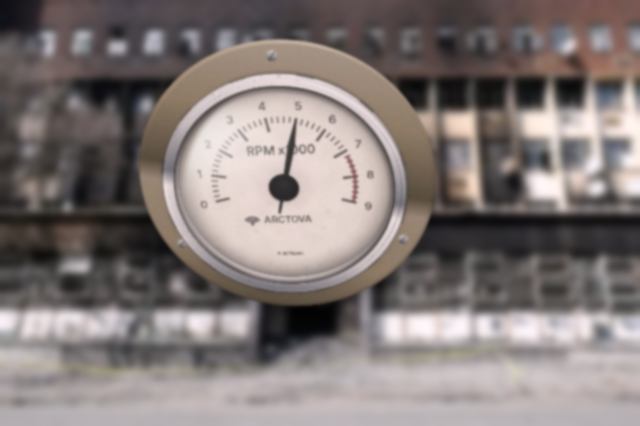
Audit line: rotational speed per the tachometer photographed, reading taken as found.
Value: 5000 rpm
